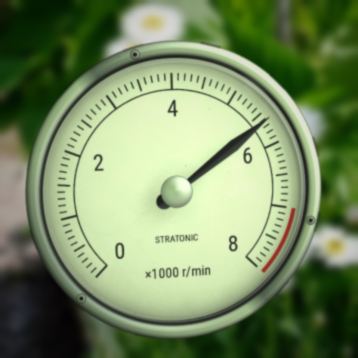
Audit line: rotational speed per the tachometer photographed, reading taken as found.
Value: 5600 rpm
